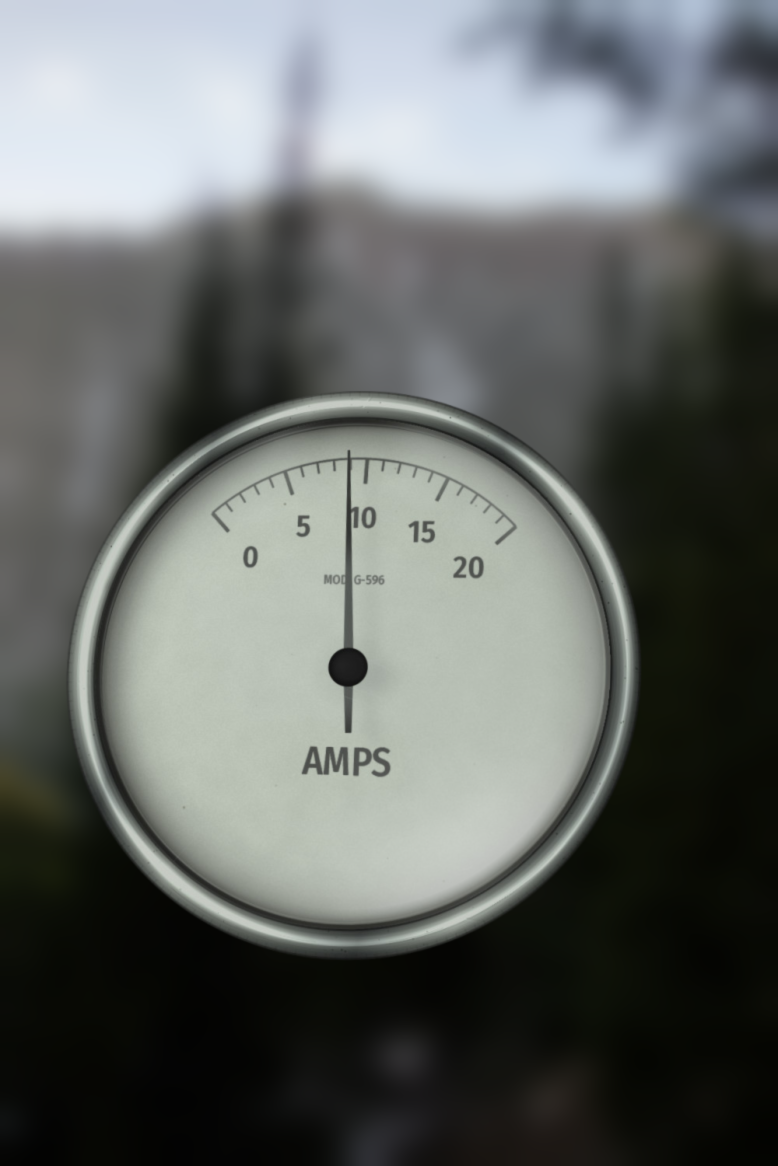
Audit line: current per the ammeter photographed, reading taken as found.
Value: 9 A
